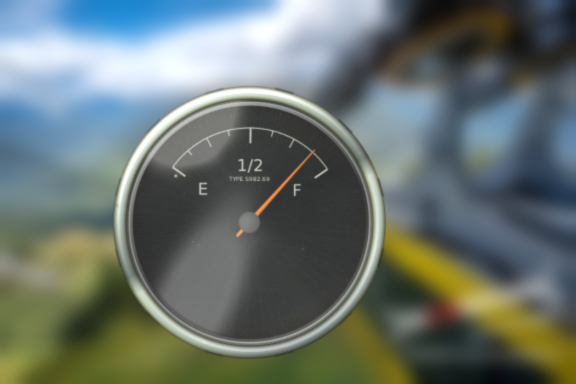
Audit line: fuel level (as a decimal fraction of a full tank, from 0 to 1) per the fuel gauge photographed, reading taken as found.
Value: 0.875
